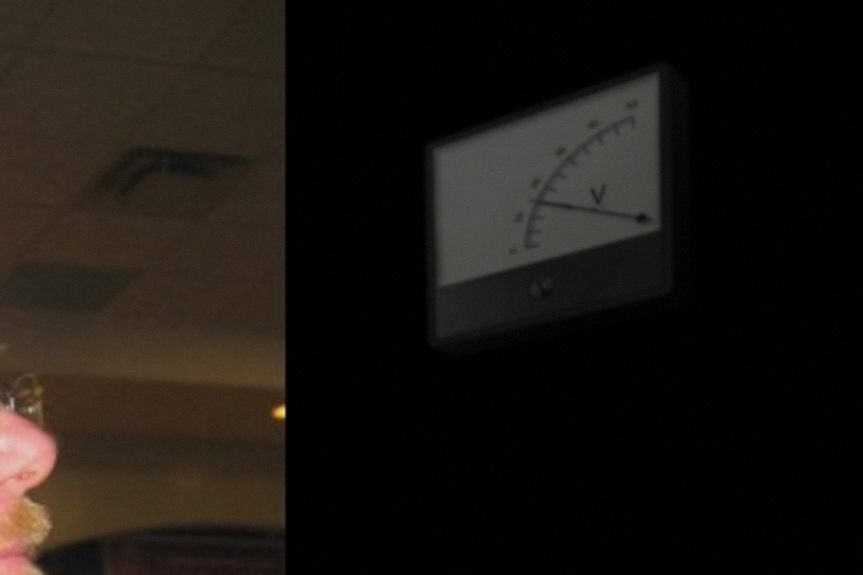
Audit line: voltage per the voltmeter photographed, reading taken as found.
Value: 15 V
